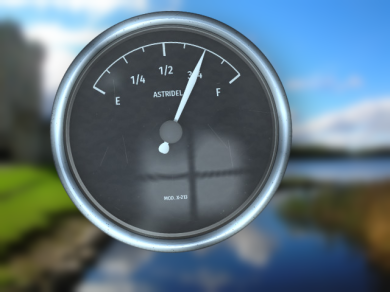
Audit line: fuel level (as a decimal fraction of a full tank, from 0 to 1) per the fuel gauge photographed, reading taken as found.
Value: 0.75
